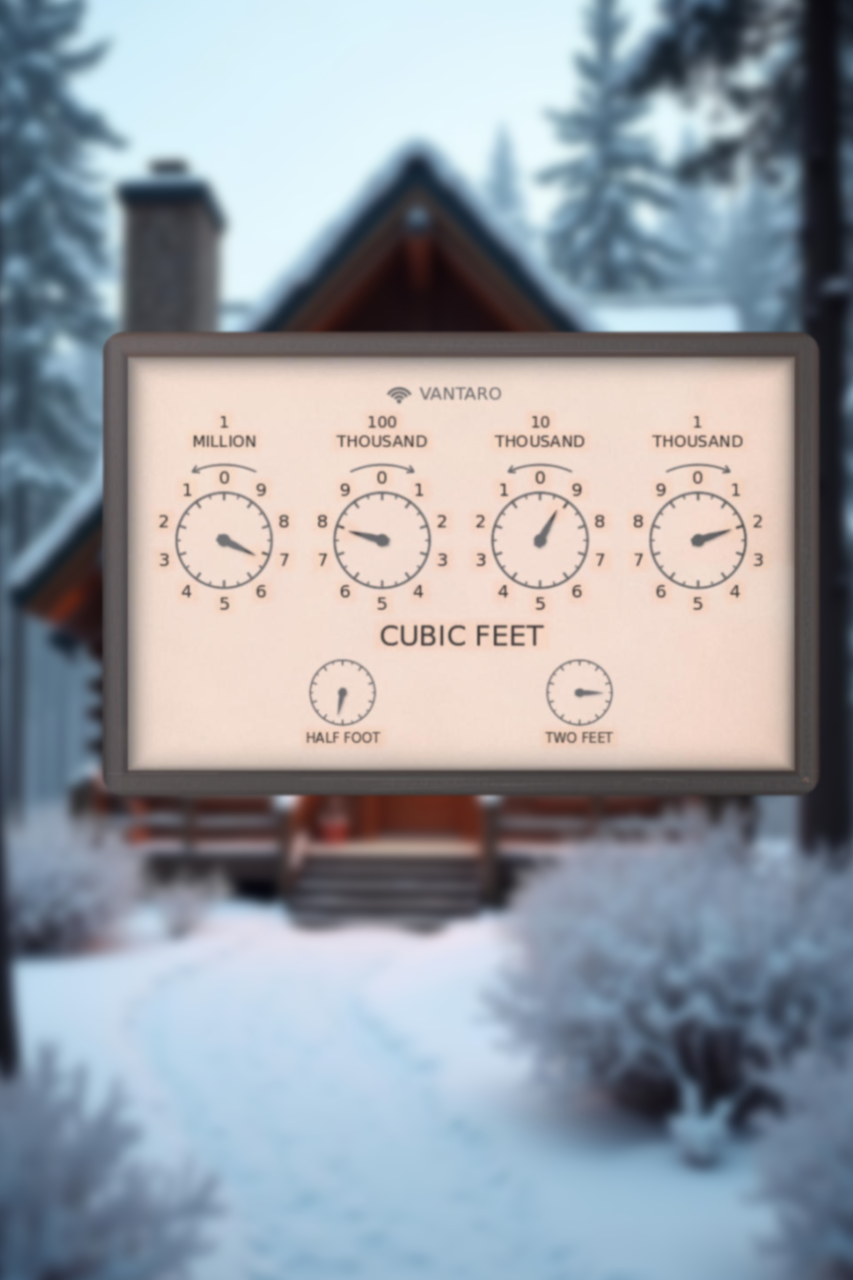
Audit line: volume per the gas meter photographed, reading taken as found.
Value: 679200 ft³
